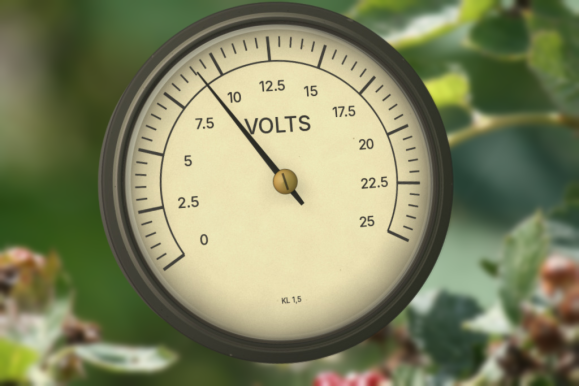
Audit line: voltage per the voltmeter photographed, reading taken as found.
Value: 9 V
